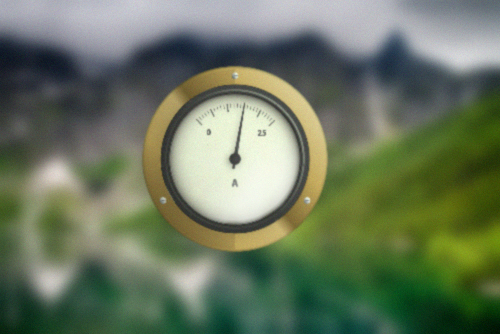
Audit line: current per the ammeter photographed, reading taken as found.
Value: 15 A
